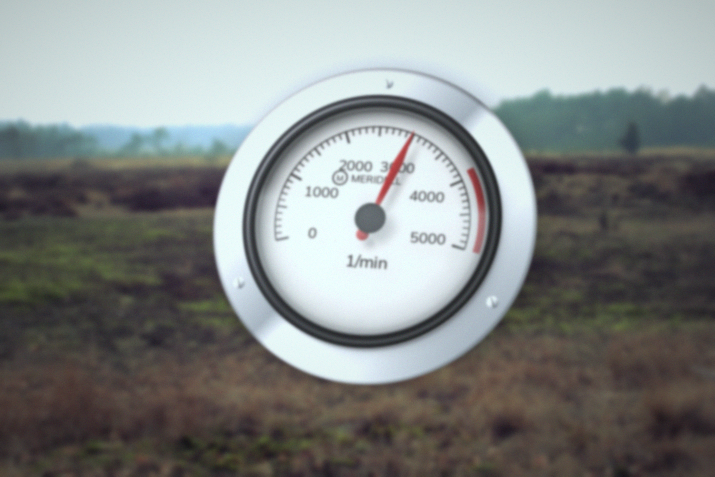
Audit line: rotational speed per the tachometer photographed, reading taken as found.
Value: 3000 rpm
